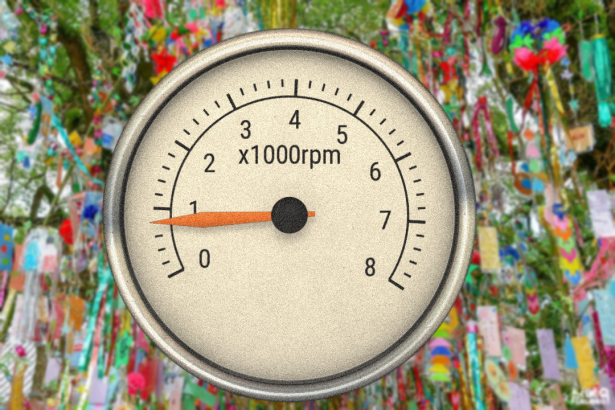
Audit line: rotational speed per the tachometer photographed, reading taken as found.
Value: 800 rpm
